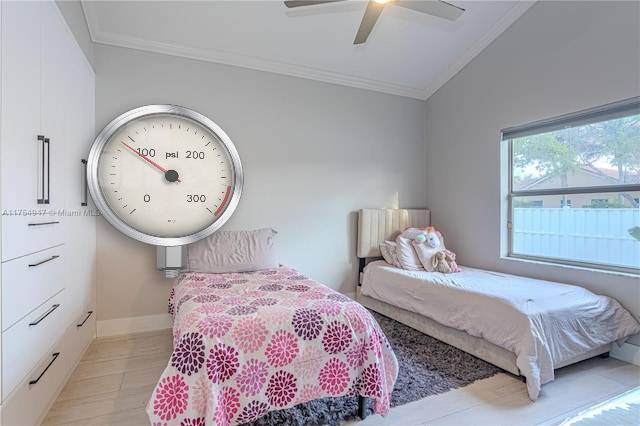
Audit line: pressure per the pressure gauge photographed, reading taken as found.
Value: 90 psi
